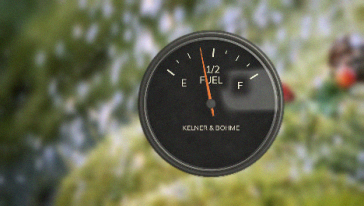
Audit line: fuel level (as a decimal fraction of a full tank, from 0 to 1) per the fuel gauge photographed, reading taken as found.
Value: 0.375
